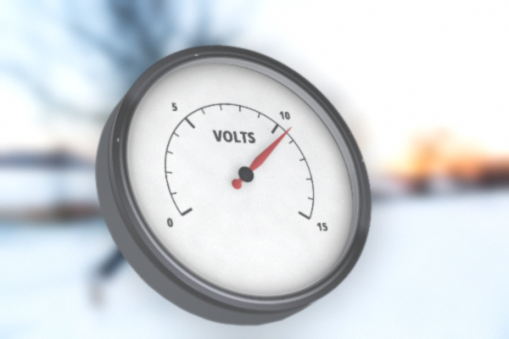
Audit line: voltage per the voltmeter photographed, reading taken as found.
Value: 10.5 V
